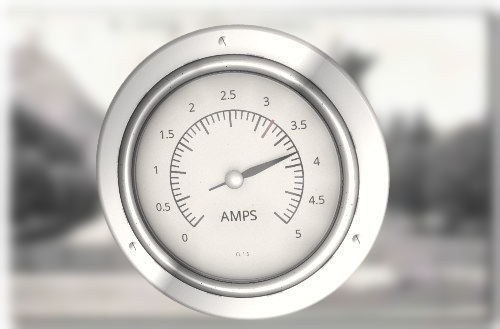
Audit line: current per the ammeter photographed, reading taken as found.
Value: 3.8 A
